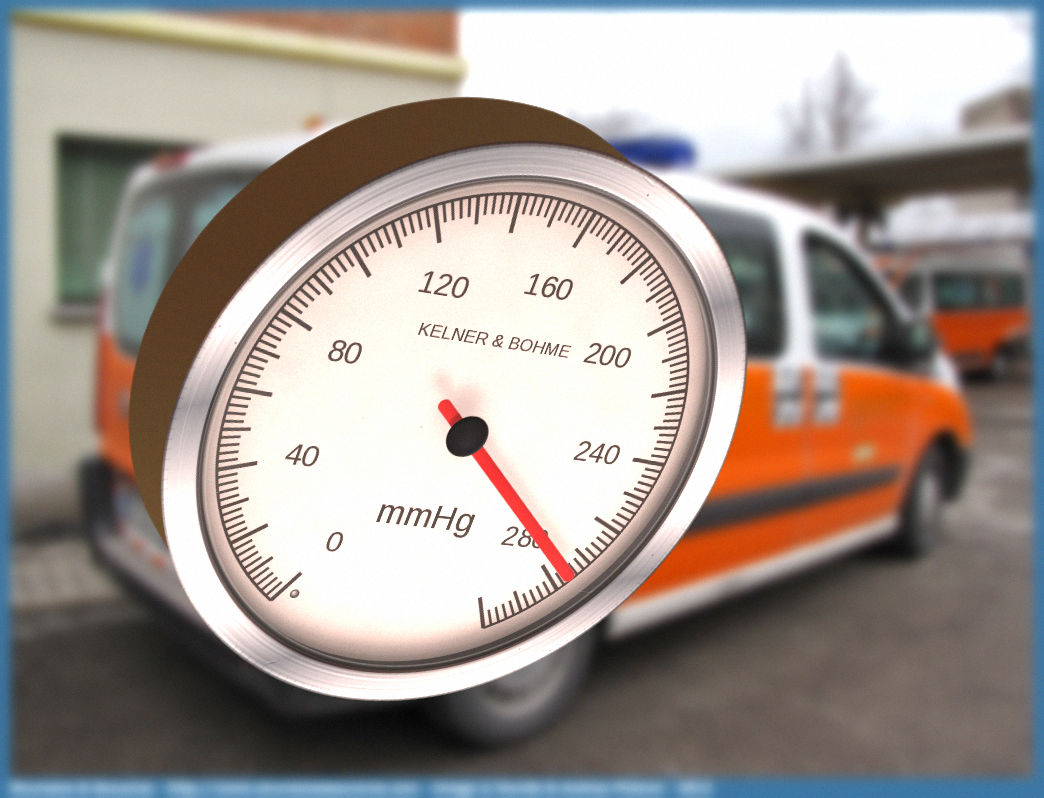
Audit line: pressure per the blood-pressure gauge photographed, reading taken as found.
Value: 276 mmHg
